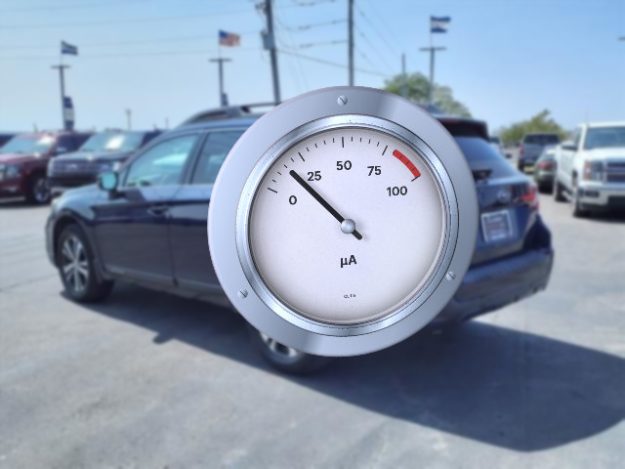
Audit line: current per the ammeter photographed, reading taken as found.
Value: 15 µA
